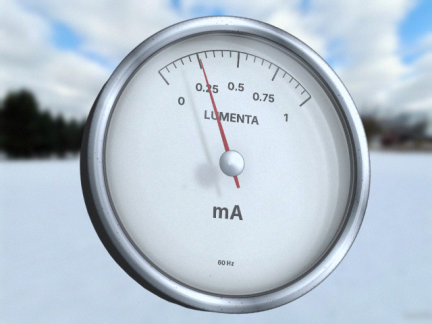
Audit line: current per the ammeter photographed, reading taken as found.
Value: 0.25 mA
